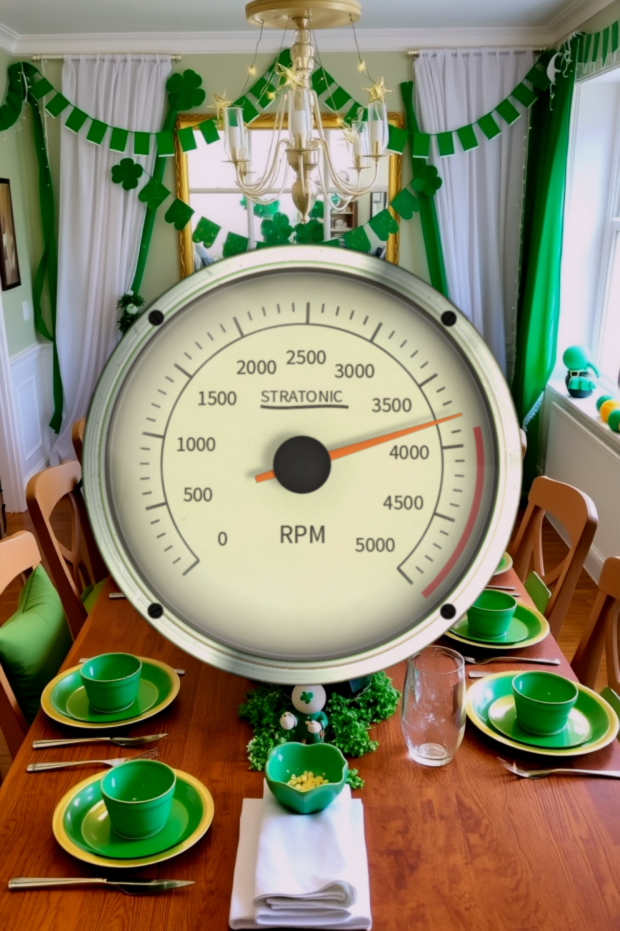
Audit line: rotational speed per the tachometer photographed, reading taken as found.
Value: 3800 rpm
